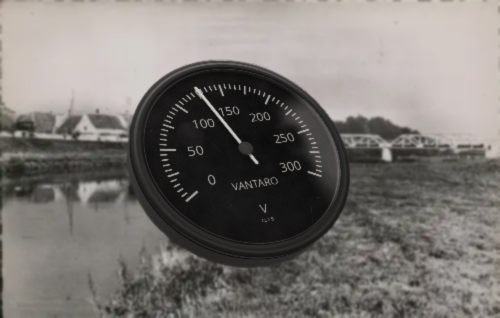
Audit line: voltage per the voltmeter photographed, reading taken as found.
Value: 125 V
